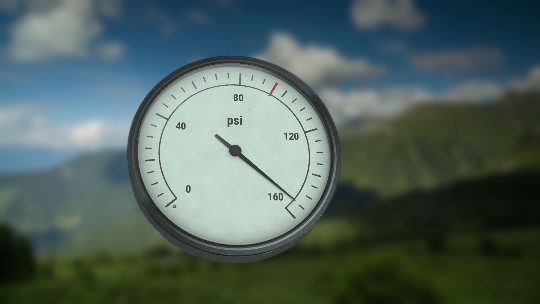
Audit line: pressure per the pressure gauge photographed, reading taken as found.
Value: 155 psi
